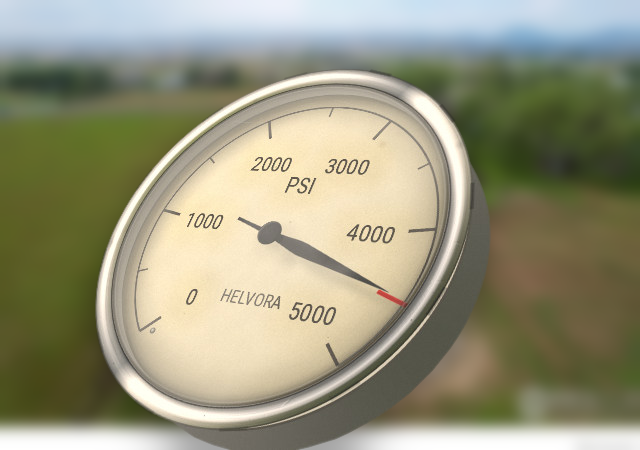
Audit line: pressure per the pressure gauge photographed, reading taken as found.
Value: 4500 psi
